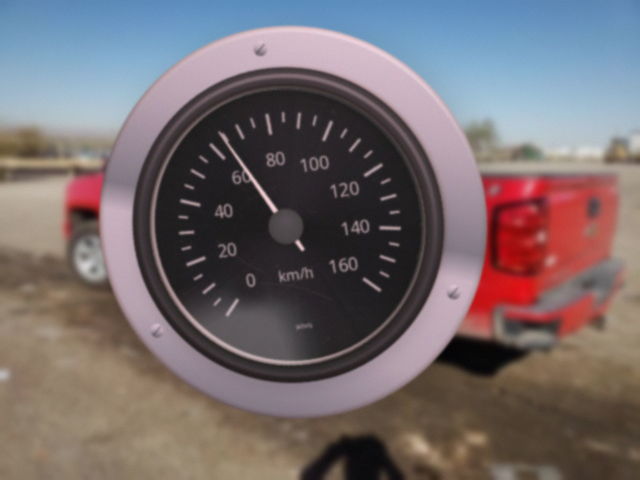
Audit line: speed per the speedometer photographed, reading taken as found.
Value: 65 km/h
